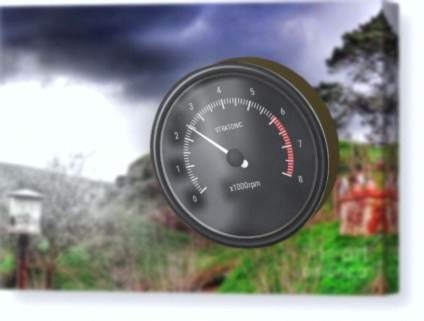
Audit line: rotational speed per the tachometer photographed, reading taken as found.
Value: 2500 rpm
